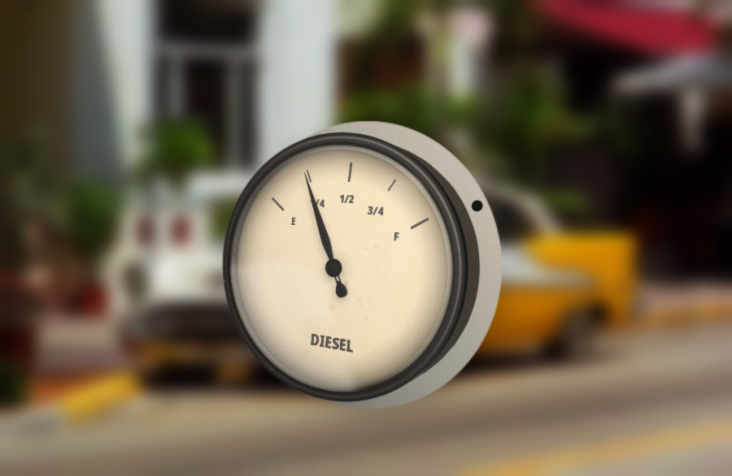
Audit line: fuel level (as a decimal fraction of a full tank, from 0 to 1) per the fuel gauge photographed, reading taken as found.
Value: 0.25
